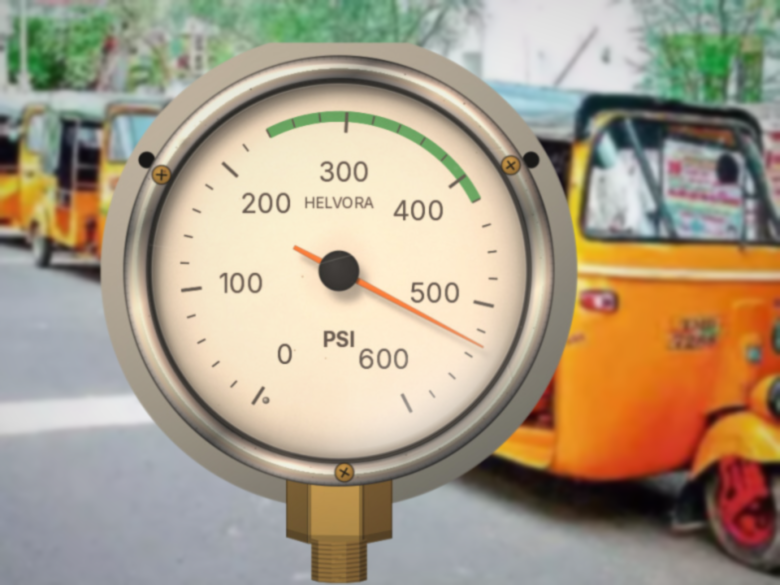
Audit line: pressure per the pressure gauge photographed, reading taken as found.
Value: 530 psi
